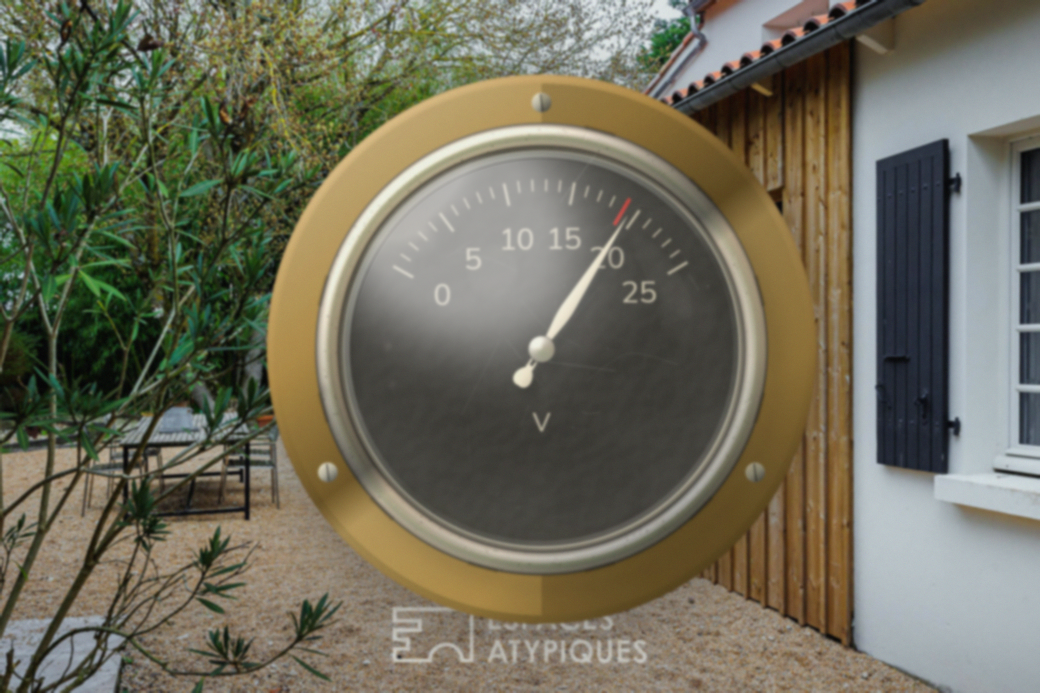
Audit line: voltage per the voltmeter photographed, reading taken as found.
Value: 19.5 V
